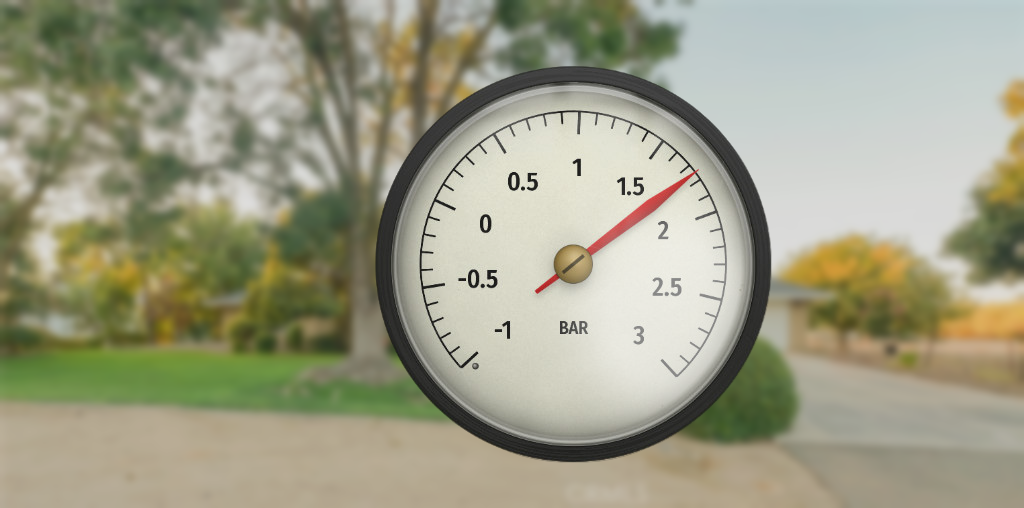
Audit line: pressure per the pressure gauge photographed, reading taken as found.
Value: 1.75 bar
